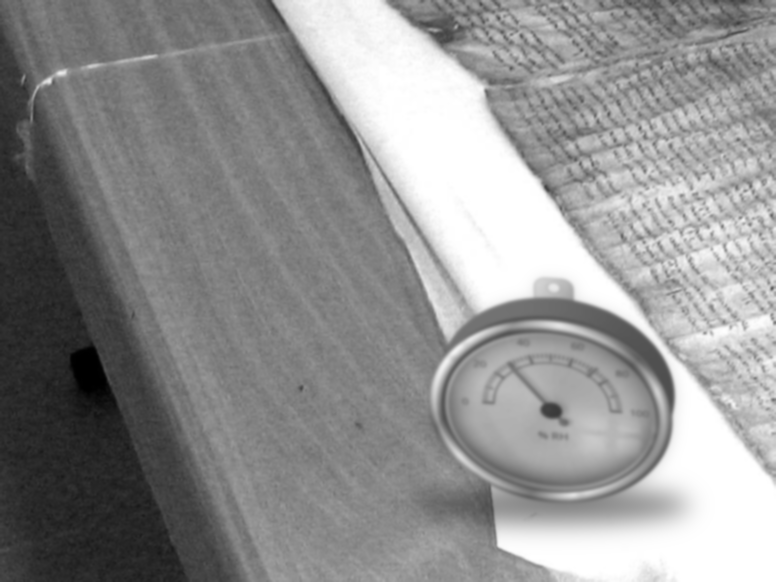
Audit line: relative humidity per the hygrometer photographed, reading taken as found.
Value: 30 %
